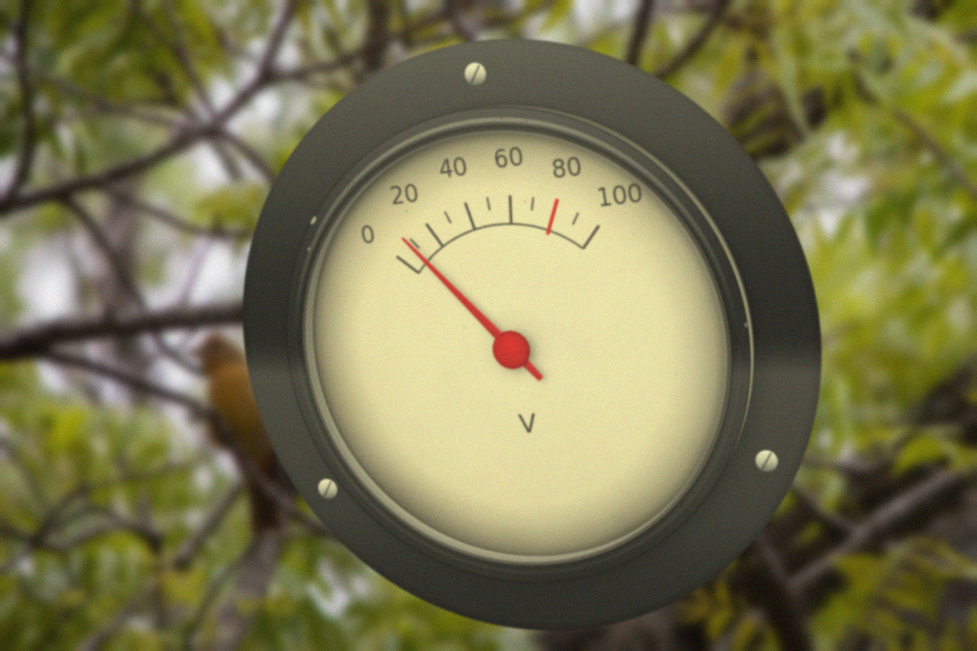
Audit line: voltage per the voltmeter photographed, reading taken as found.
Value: 10 V
